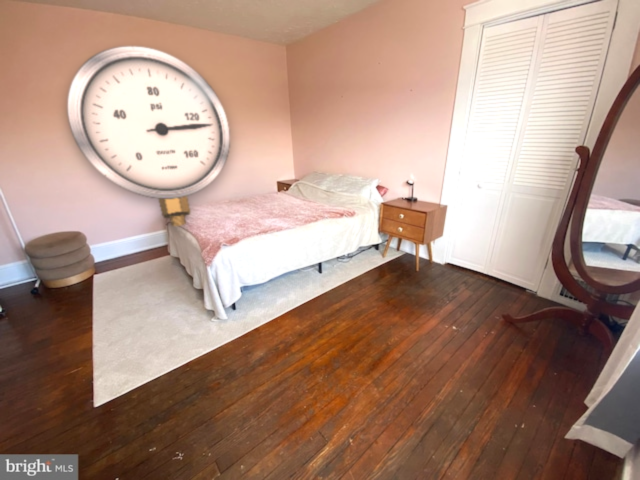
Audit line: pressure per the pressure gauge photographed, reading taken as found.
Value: 130 psi
